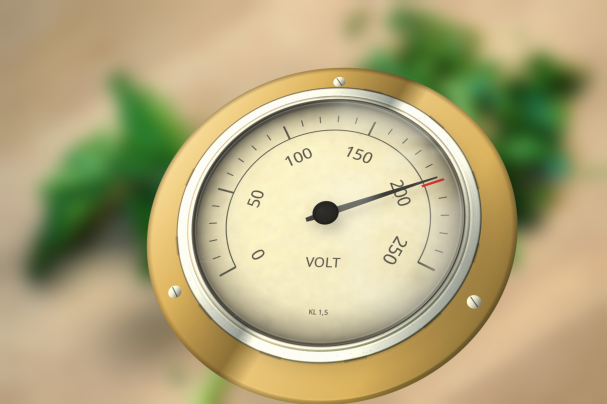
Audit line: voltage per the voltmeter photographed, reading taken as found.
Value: 200 V
